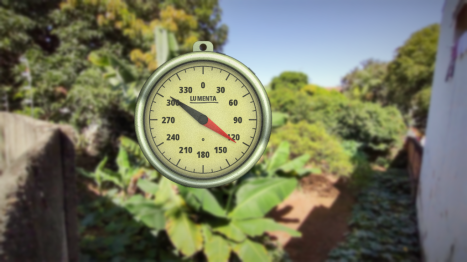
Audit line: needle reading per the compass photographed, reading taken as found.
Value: 125 °
